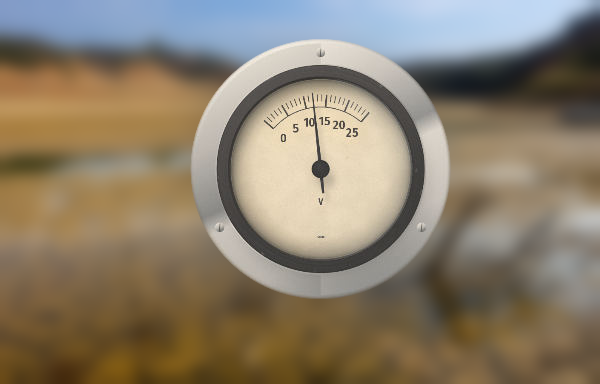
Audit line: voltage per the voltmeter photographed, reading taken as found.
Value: 12 V
